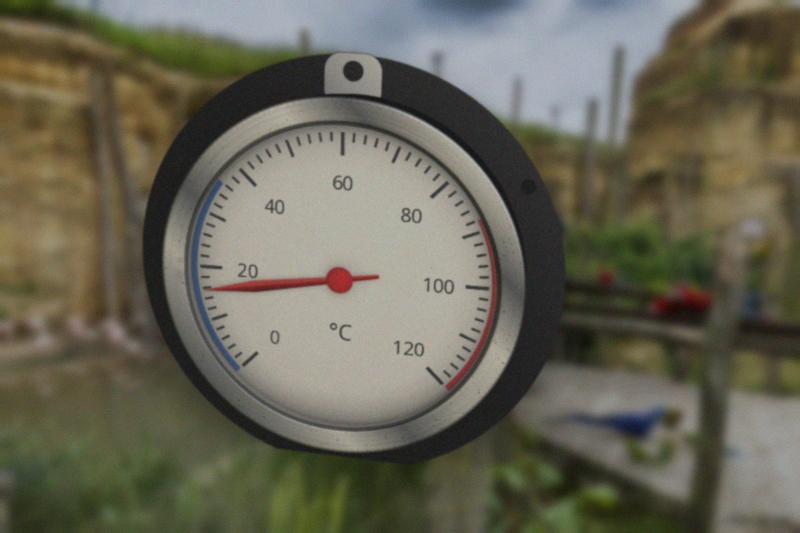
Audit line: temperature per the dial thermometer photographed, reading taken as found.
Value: 16 °C
